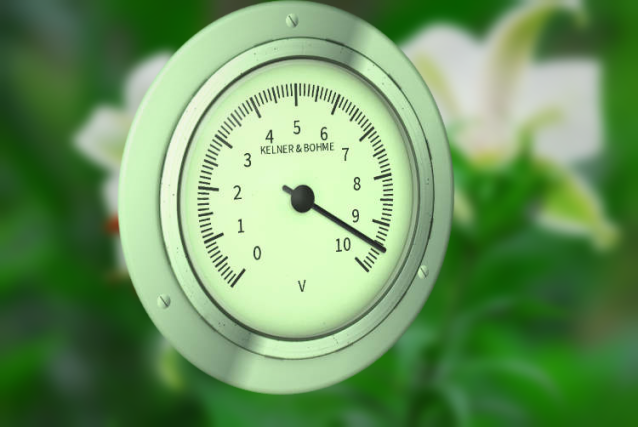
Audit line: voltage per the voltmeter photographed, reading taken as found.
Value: 9.5 V
